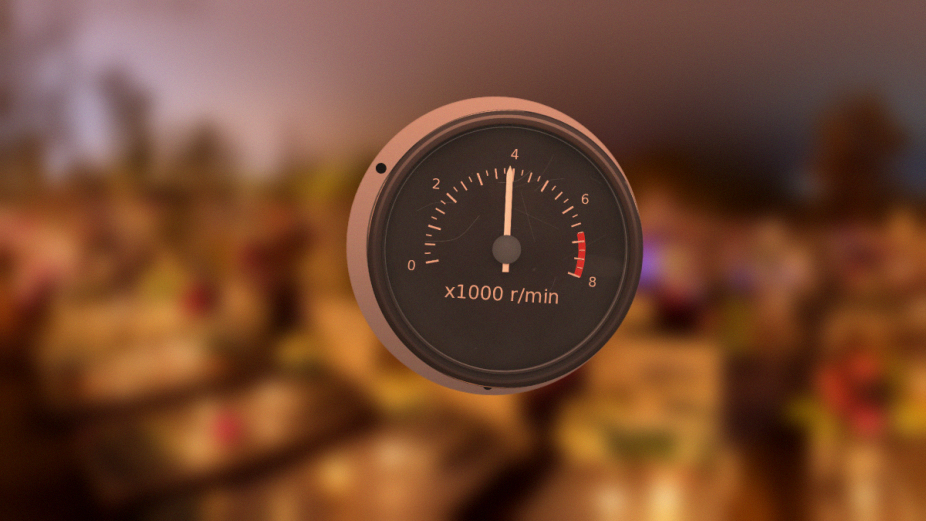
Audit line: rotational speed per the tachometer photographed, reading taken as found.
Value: 3875 rpm
